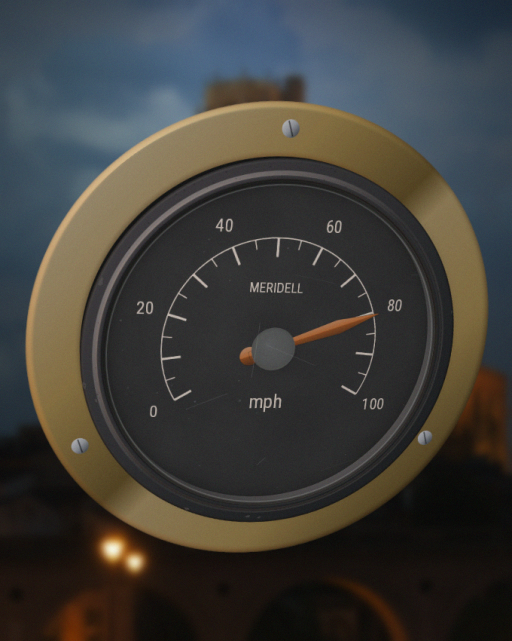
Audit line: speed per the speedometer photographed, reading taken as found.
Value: 80 mph
